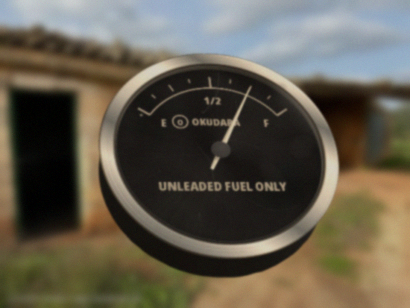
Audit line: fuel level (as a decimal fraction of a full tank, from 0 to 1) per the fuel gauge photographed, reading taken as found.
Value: 0.75
